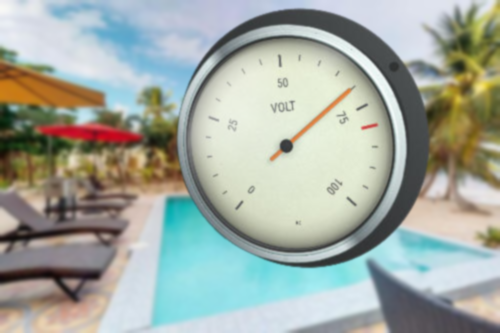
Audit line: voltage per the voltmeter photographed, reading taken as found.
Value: 70 V
